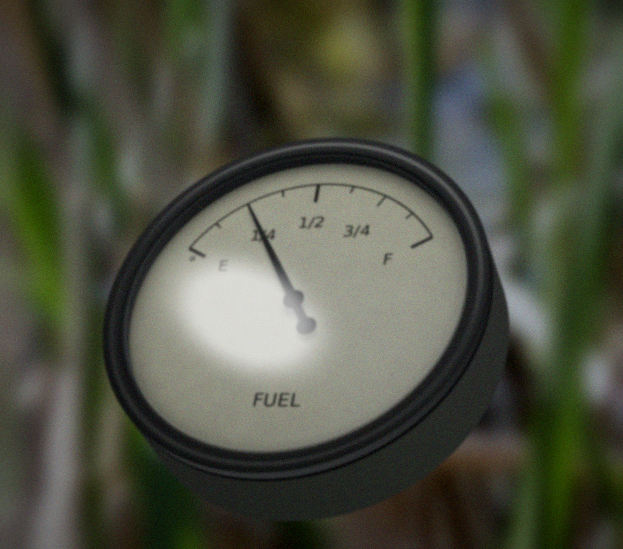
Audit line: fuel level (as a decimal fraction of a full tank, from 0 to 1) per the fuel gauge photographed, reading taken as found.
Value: 0.25
